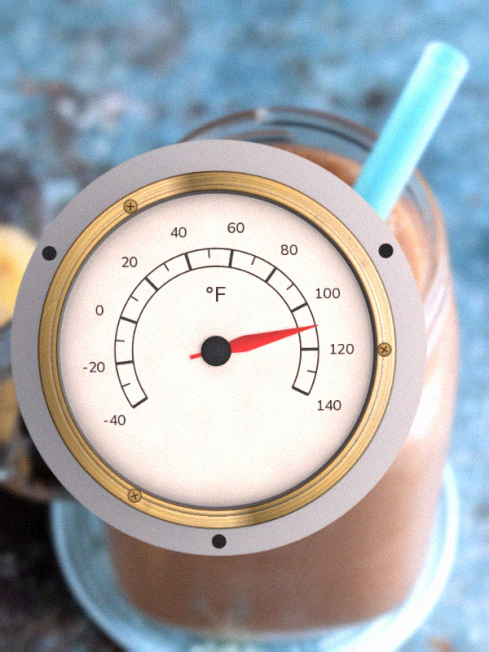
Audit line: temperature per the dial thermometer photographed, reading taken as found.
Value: 110 °F
